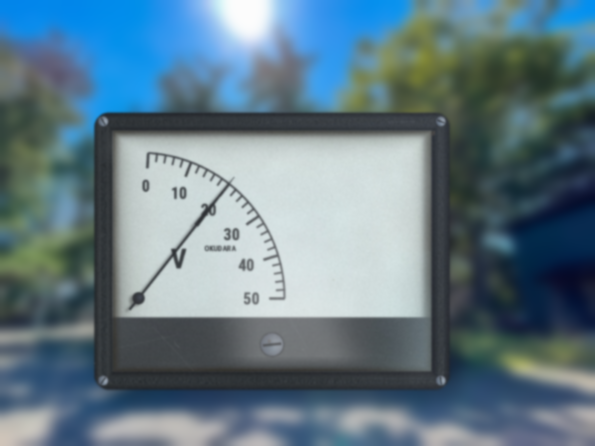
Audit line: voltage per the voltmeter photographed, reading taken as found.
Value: 20 V
